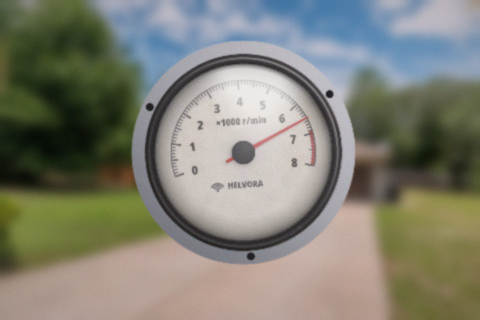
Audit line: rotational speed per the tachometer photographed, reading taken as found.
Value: 6500 rpm
